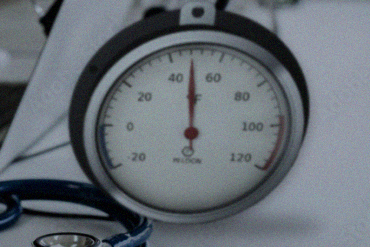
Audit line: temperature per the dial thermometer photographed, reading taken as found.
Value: 48 °F
